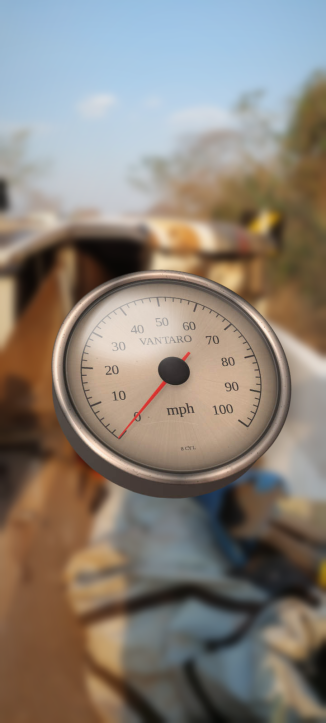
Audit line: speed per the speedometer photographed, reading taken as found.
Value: 0 mph
